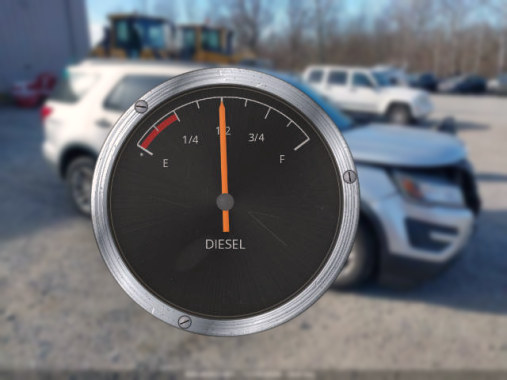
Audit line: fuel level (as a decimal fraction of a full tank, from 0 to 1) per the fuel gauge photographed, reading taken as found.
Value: 0.5
